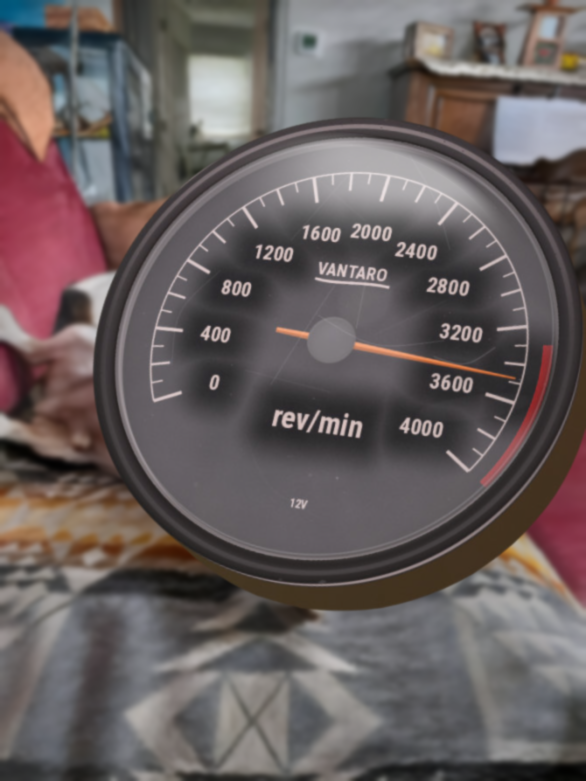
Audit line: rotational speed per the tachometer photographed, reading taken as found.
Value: 3500 rpm
